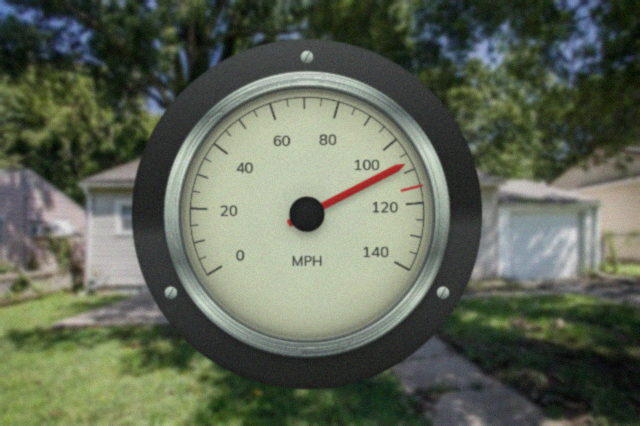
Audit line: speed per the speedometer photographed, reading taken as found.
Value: 107.5 mph
